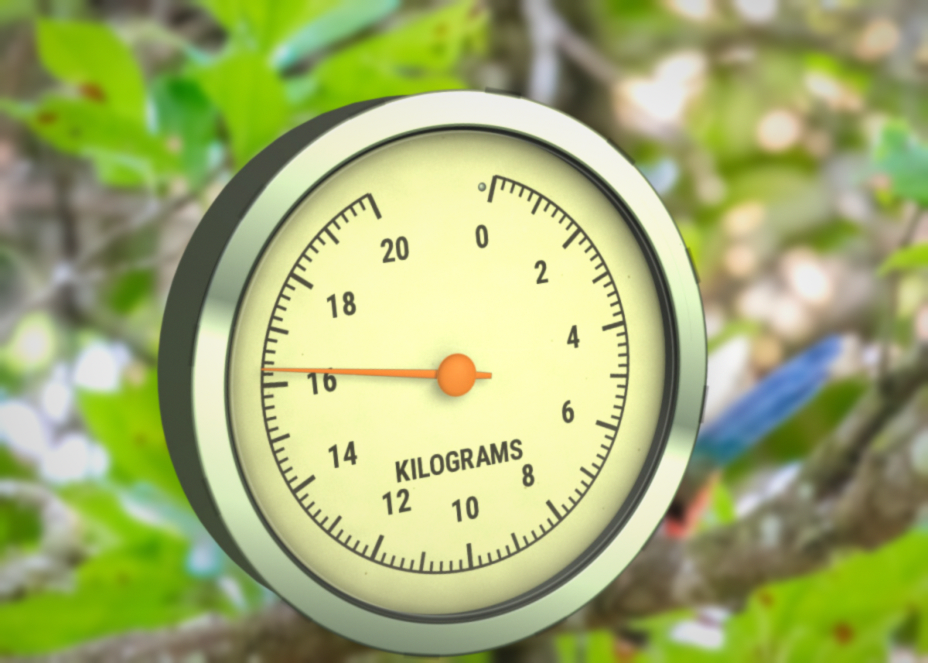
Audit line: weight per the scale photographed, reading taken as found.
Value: 16.3 kg
